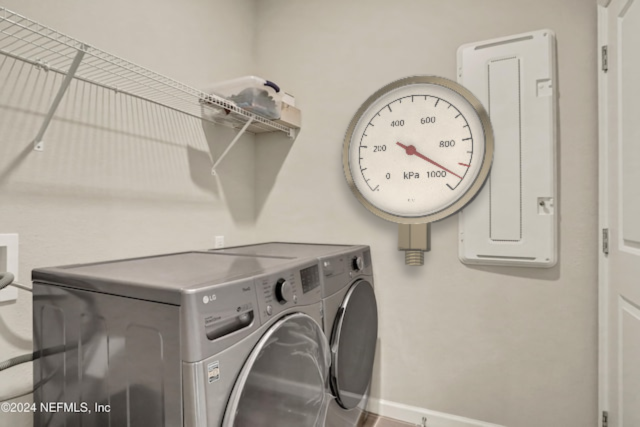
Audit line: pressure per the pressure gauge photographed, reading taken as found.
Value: 950 kPa
